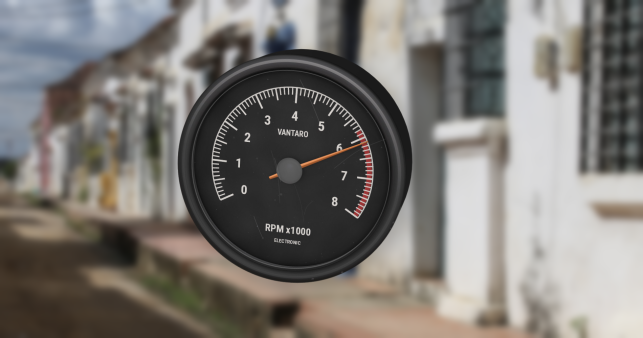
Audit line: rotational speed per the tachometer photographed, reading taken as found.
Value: 6100 rpm
